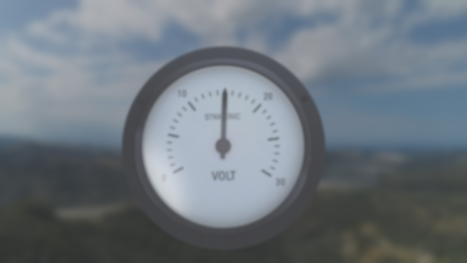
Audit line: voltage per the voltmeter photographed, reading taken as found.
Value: 15 V
